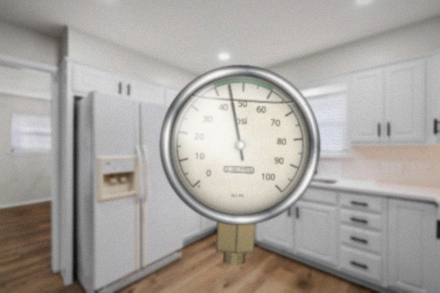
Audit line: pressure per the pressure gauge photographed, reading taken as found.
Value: 45 psi
